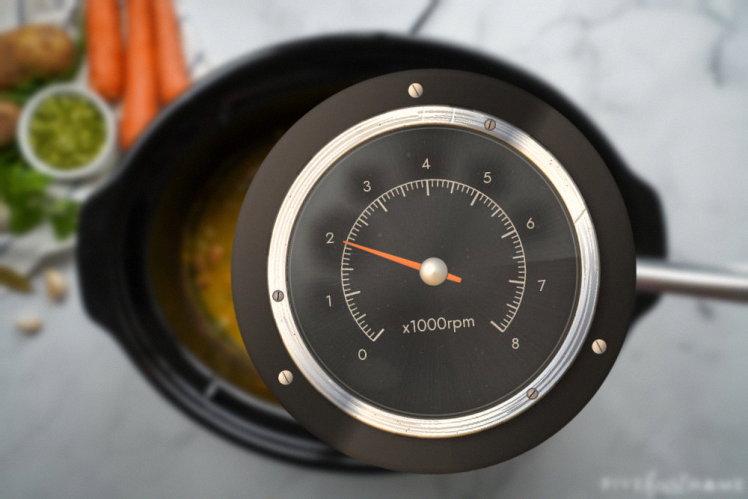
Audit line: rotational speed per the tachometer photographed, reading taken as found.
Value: 2000 rpm
